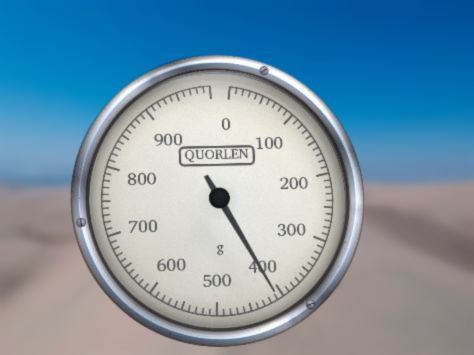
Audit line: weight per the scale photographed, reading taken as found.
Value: 410 g
